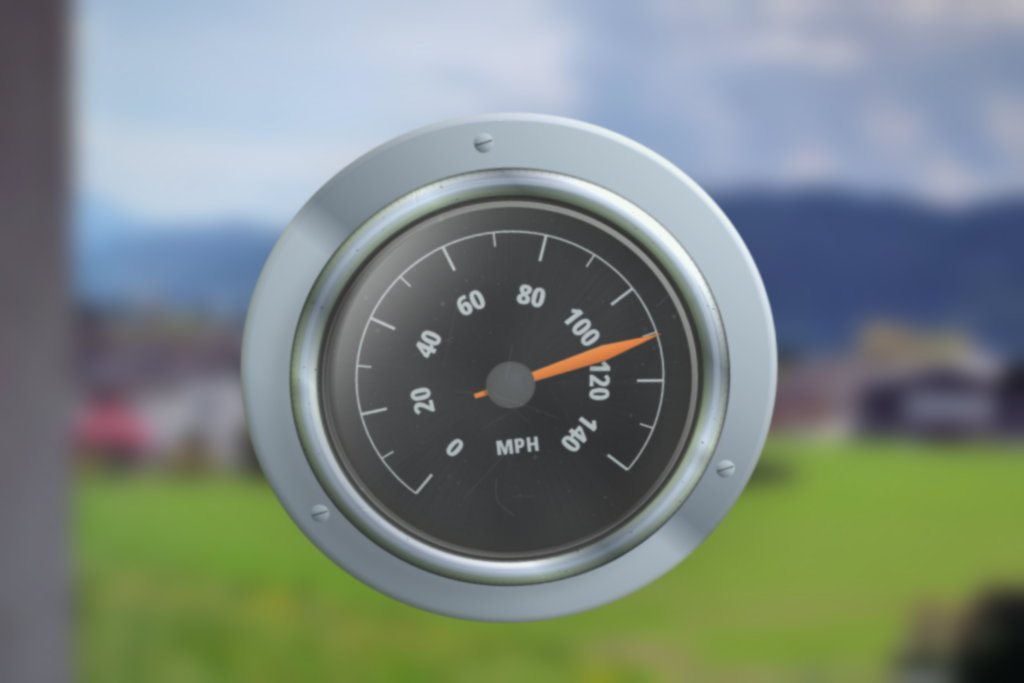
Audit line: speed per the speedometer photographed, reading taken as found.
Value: 110 mph
